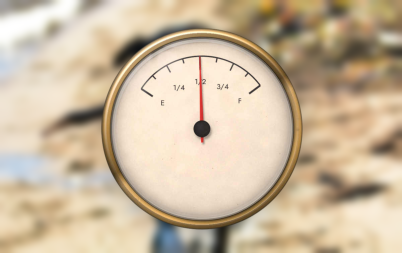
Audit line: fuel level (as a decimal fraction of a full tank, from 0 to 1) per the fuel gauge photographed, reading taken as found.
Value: 0.5
